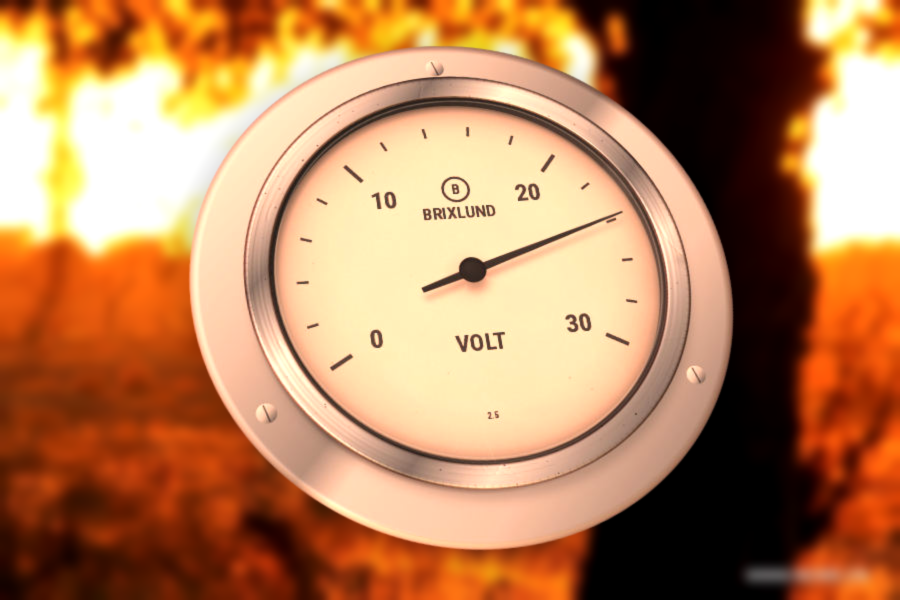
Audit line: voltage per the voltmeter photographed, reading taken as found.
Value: 24 V
